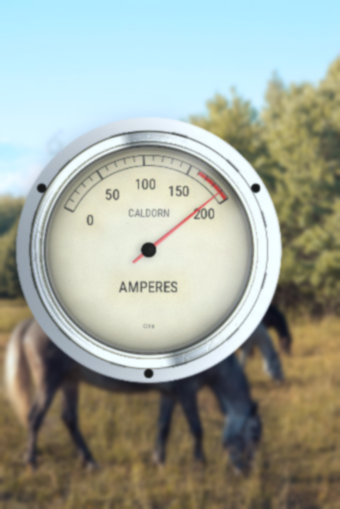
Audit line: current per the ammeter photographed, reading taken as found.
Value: 190 A
